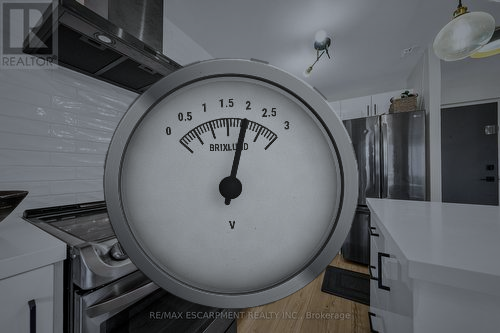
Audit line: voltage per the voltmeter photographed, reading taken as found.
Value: 2 V
